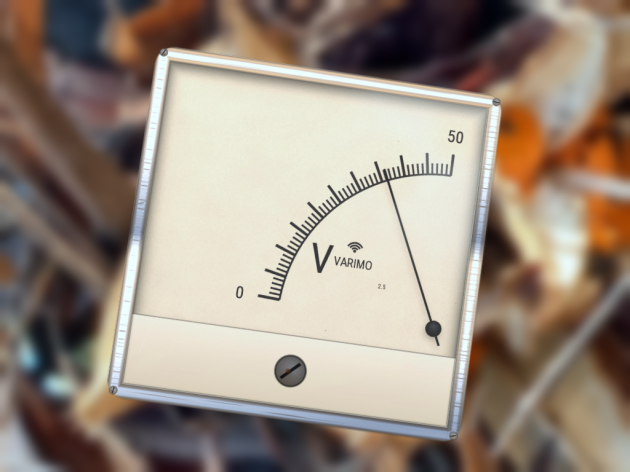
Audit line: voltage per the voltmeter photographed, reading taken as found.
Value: 36 V
